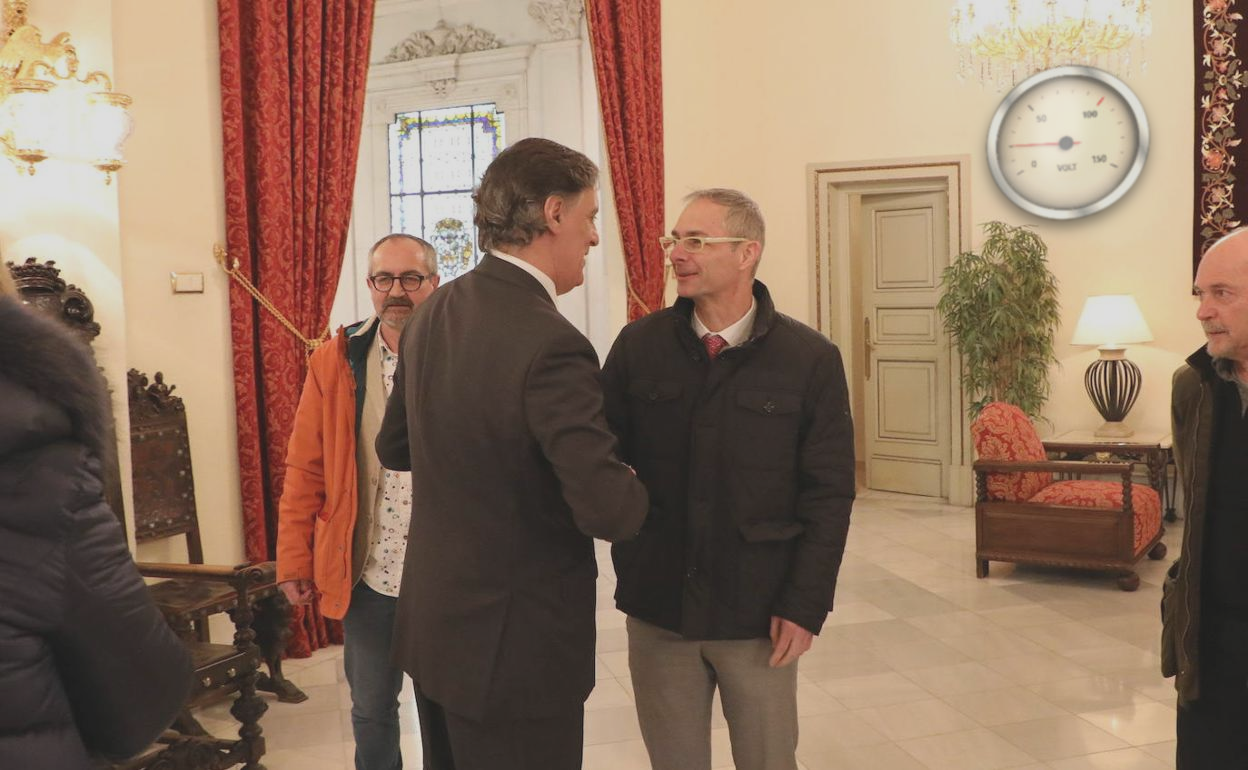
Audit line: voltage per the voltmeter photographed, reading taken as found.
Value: 20 V
